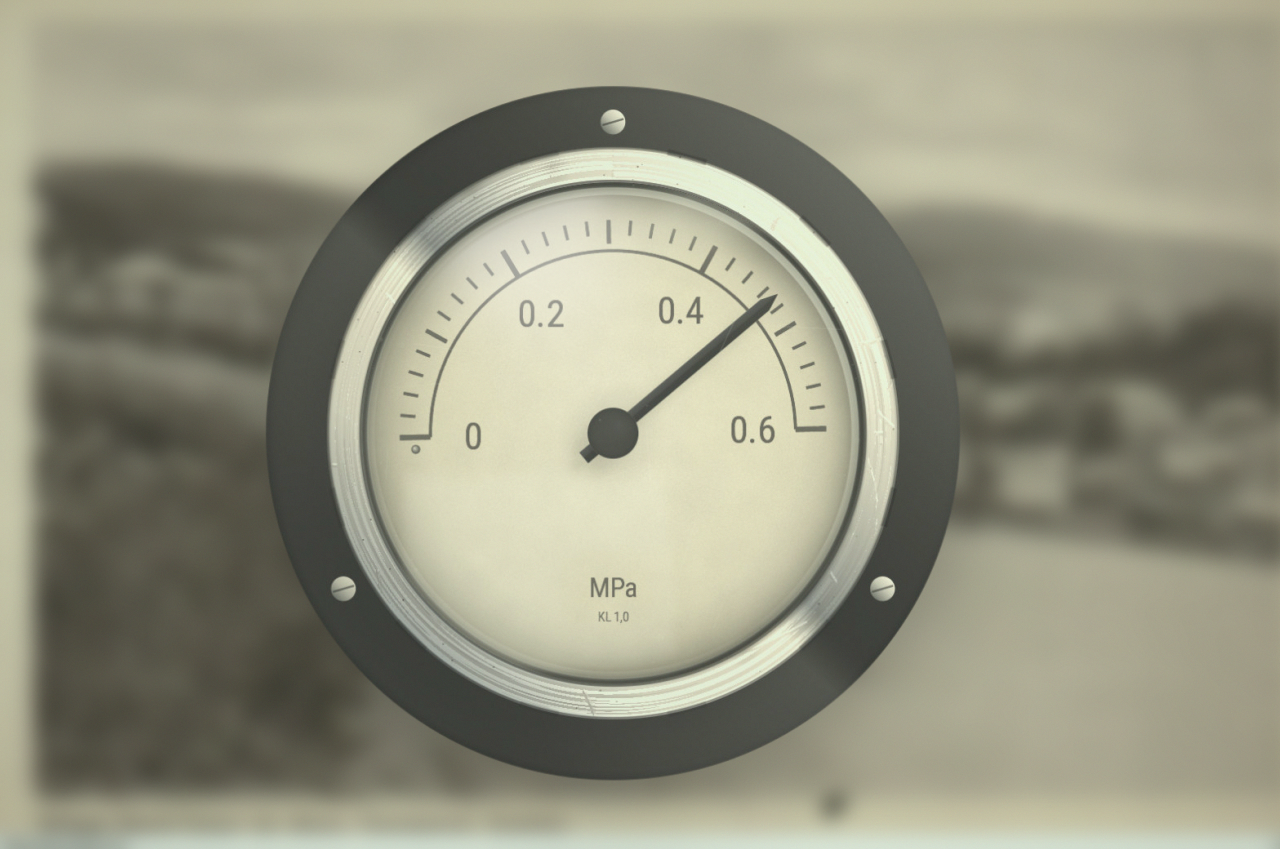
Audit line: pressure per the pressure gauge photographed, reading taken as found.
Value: 0.47 MPa
